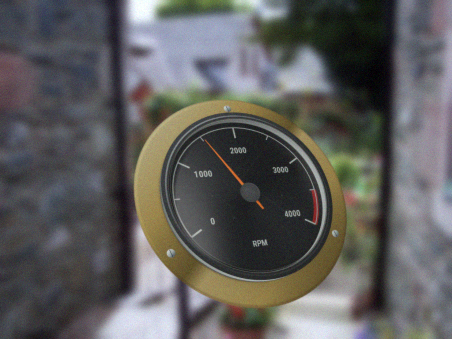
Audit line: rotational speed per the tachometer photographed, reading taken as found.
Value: 1500 rpm
